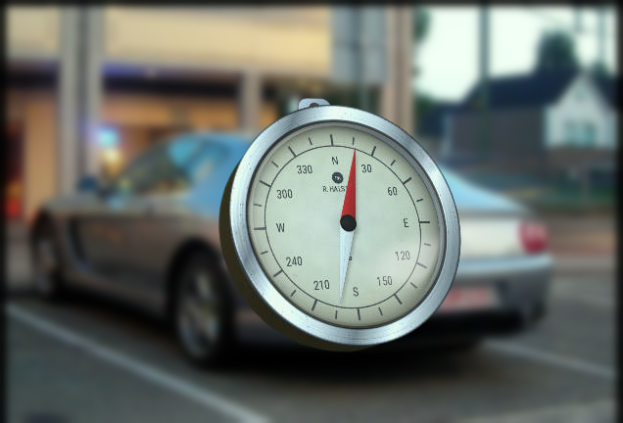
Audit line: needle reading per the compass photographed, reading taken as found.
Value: 15 °
